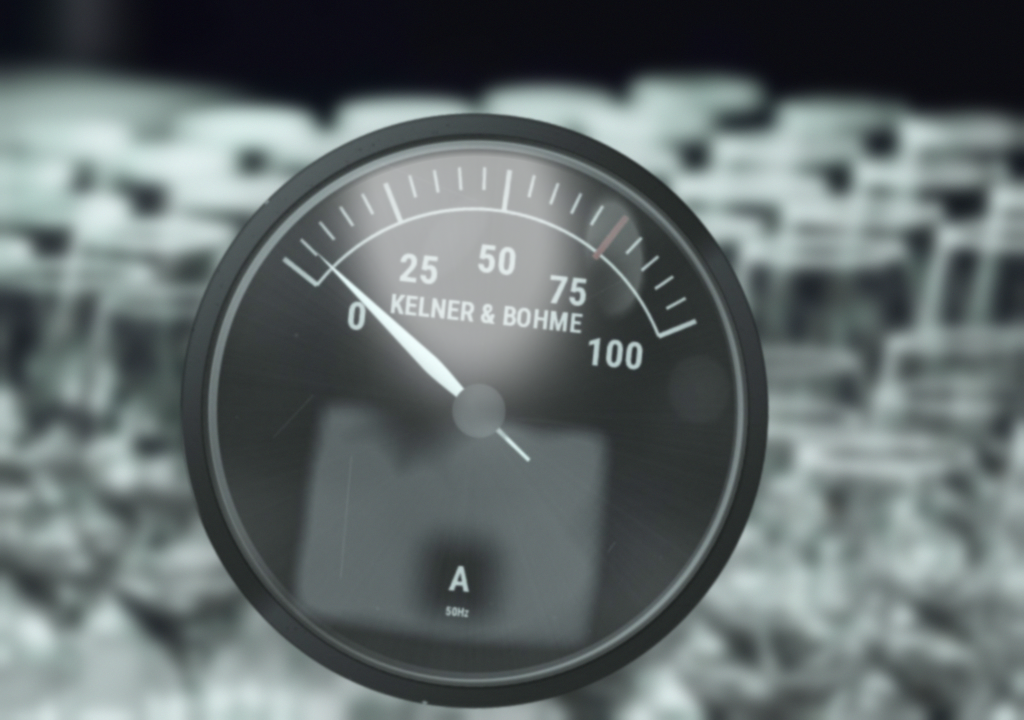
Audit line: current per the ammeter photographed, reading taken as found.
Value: 5 A
